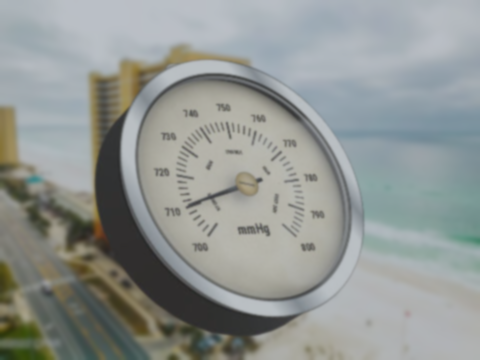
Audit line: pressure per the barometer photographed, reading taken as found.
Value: 710 mmHg
